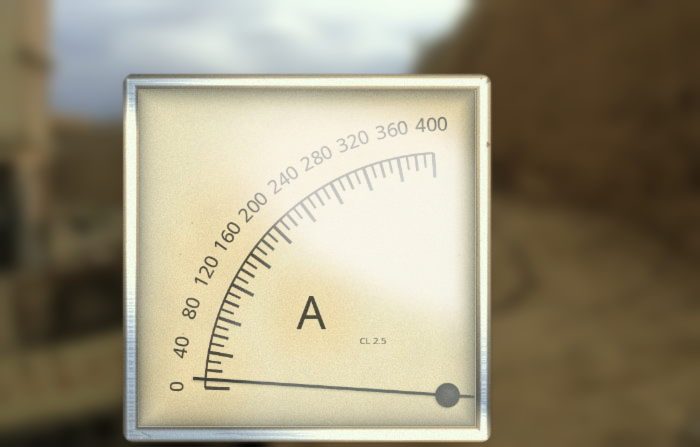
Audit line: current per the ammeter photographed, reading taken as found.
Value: 10 A
